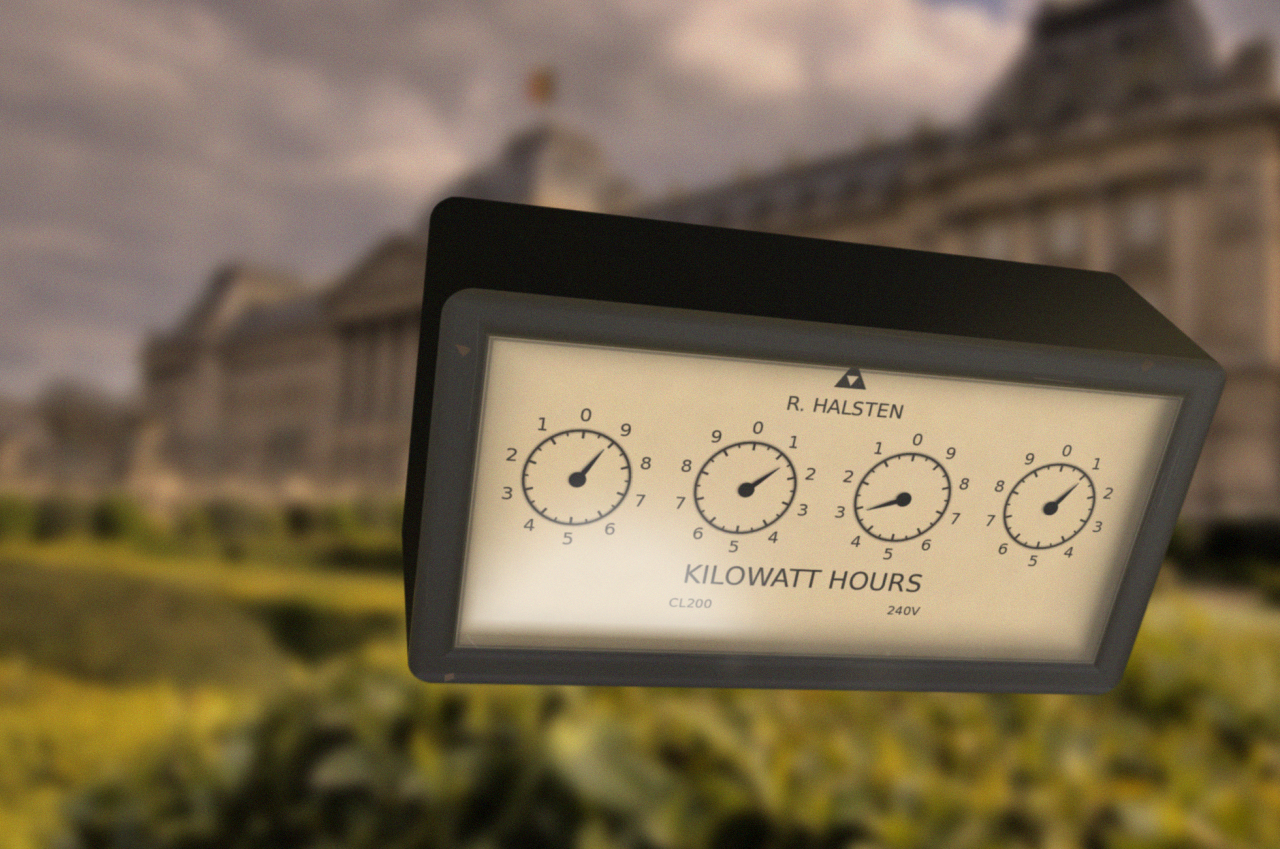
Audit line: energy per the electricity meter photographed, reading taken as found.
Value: 9131 kWh
